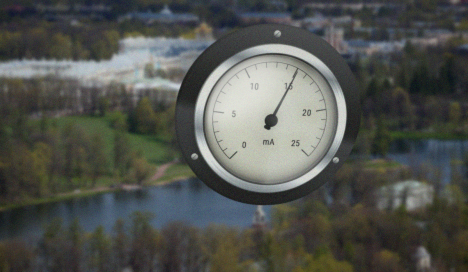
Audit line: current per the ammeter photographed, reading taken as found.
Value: 15 mA
